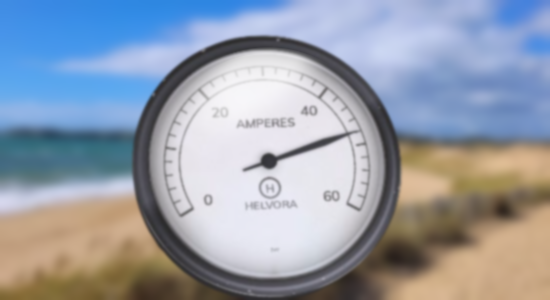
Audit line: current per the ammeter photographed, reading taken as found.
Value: 48 A
